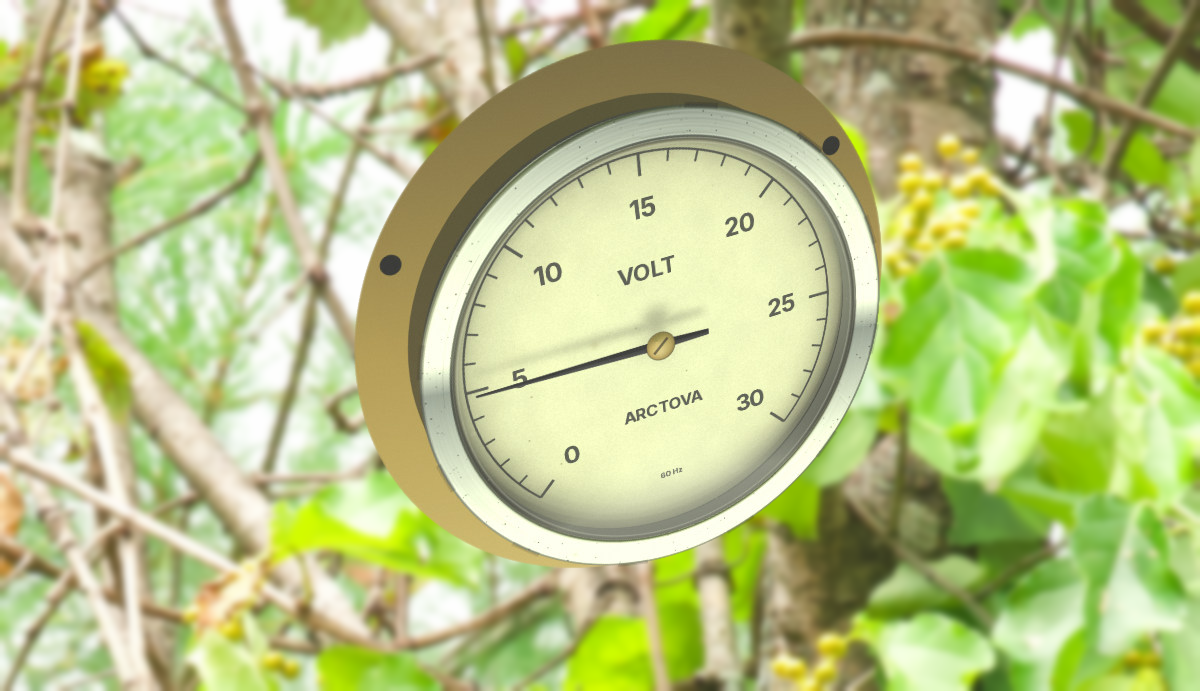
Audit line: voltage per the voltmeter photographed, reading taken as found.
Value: 5 V
